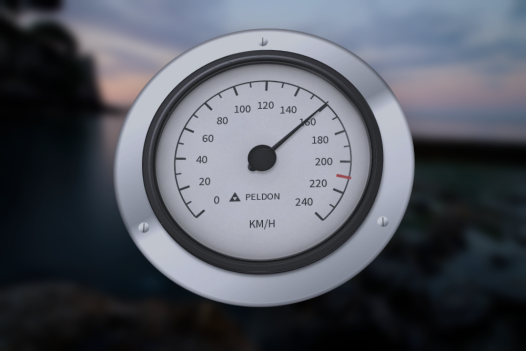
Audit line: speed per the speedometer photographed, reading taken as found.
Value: 160 km/h
